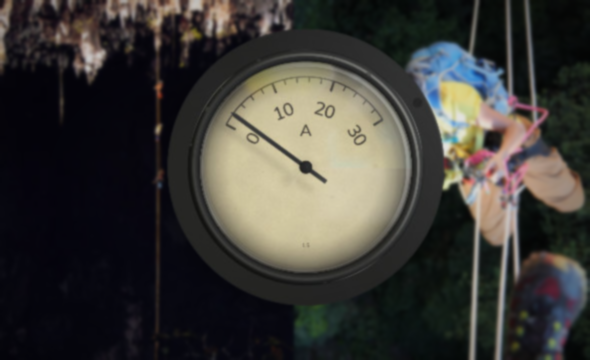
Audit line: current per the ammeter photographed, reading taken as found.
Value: 2 A
